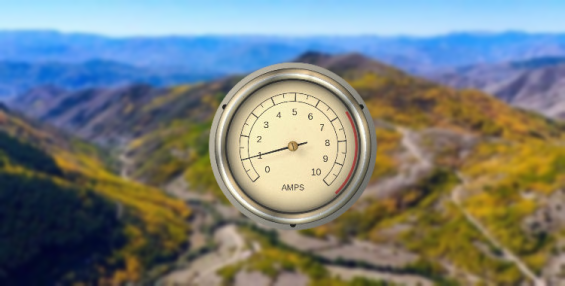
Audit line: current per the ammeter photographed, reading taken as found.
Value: 1 A
